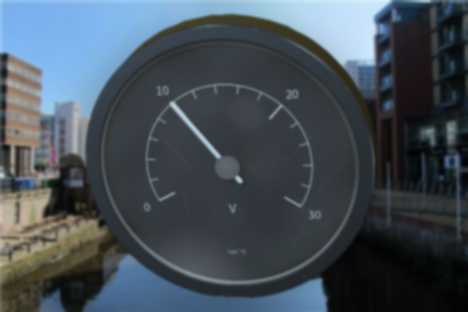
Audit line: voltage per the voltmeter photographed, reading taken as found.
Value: 10 V
